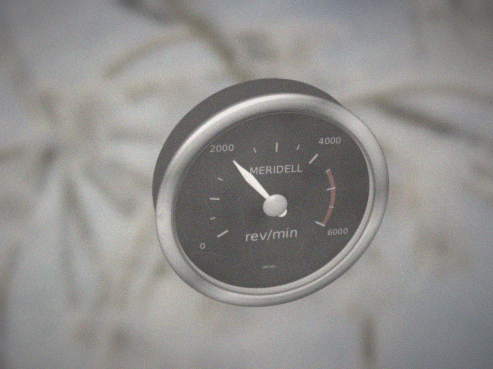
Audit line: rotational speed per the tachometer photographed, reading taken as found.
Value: 2000 rpm
